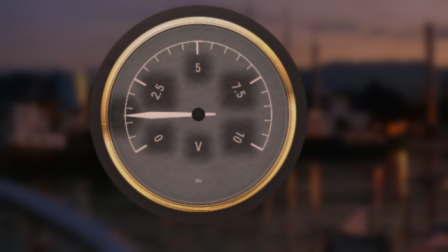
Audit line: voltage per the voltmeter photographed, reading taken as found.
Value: 1.25 V
